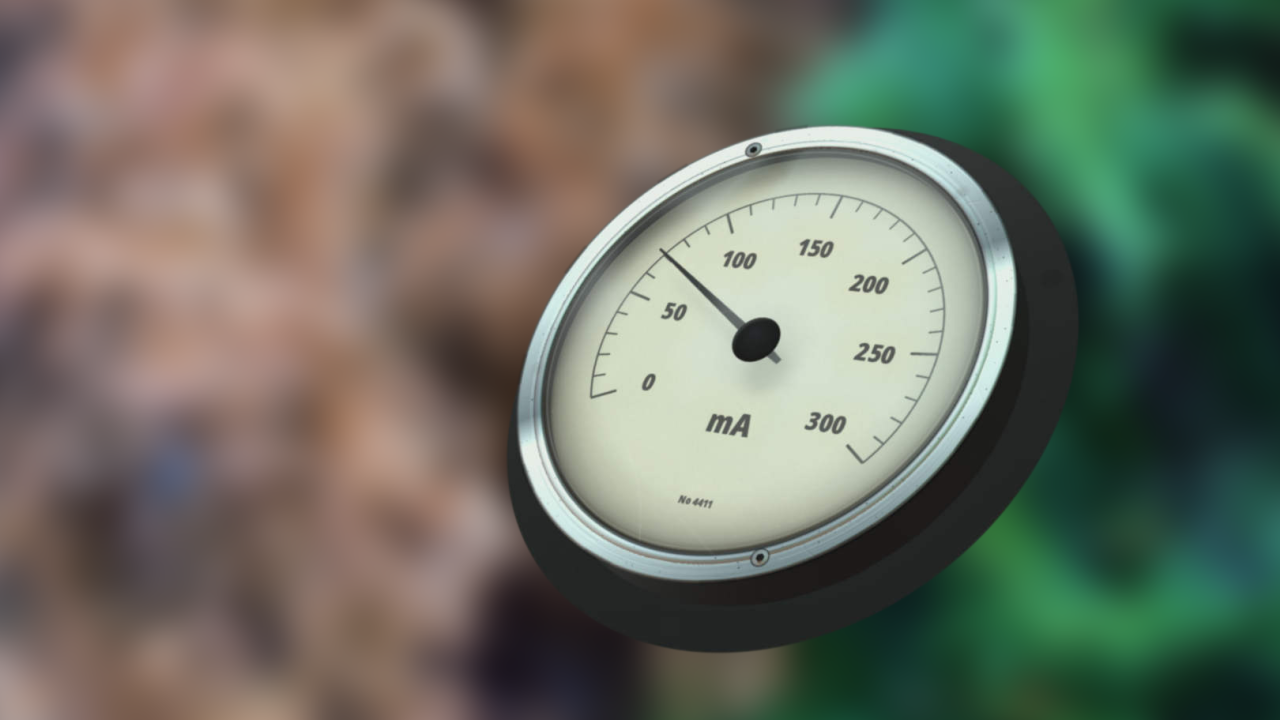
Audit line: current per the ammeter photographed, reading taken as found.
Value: 70 mA
